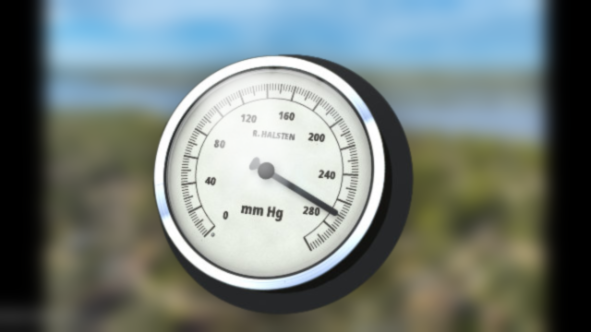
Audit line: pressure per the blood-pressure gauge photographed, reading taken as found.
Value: 270 mmHg
